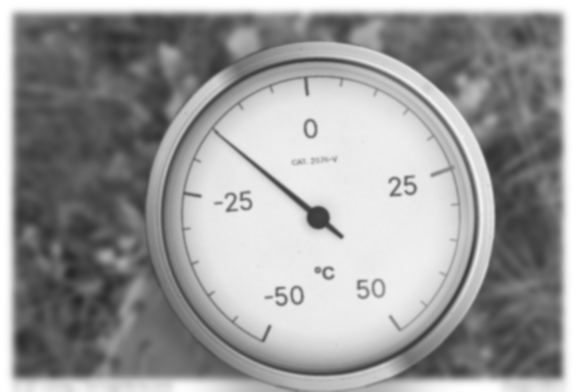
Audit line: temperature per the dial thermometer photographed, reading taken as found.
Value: -15 °C
